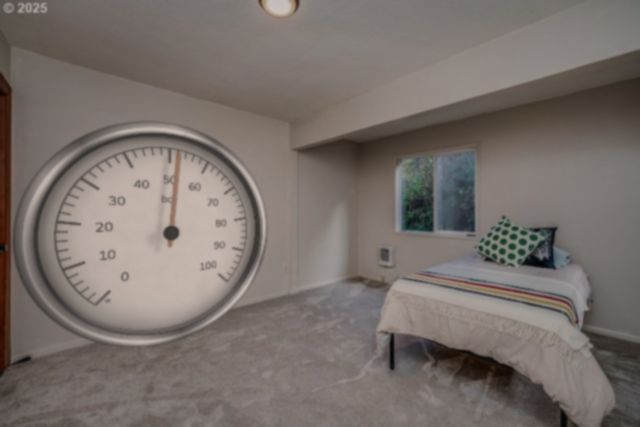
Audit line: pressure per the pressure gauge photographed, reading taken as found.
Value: 52 bar
